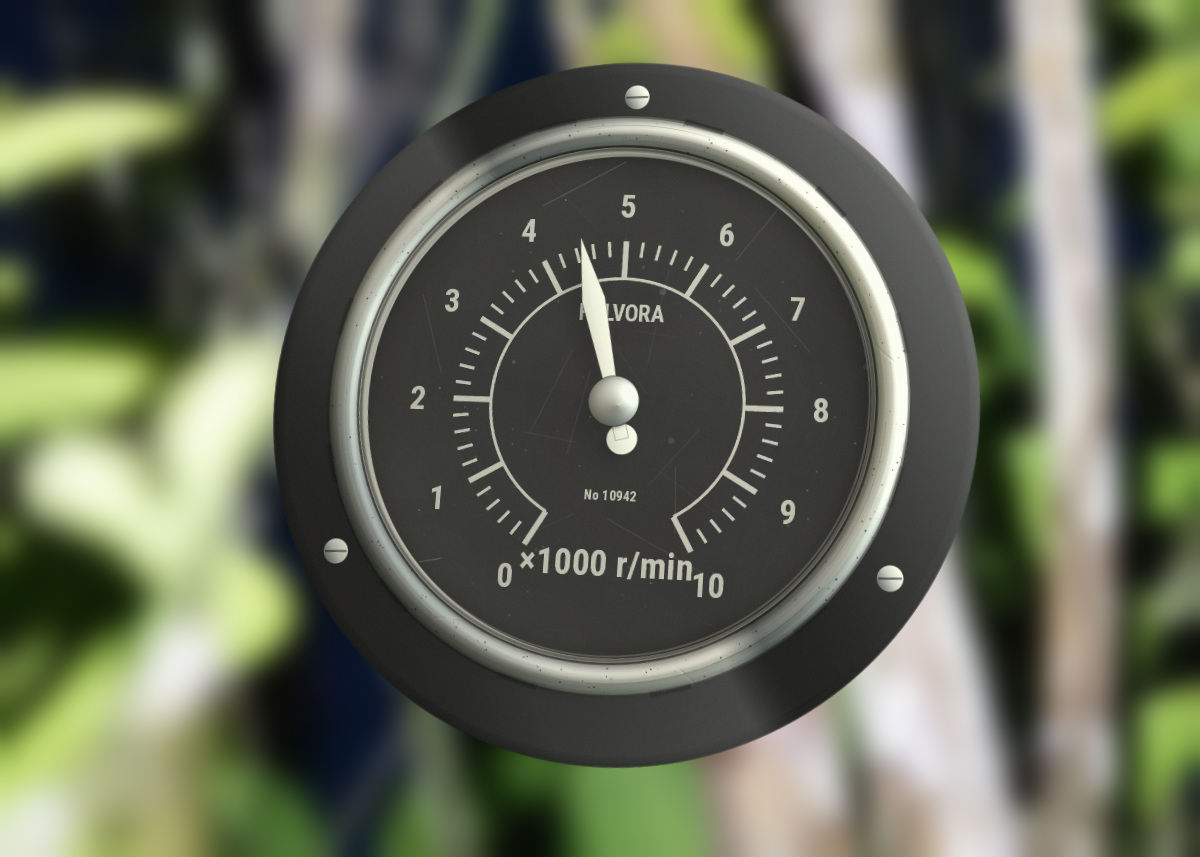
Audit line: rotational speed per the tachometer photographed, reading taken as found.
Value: 4500 rpm
